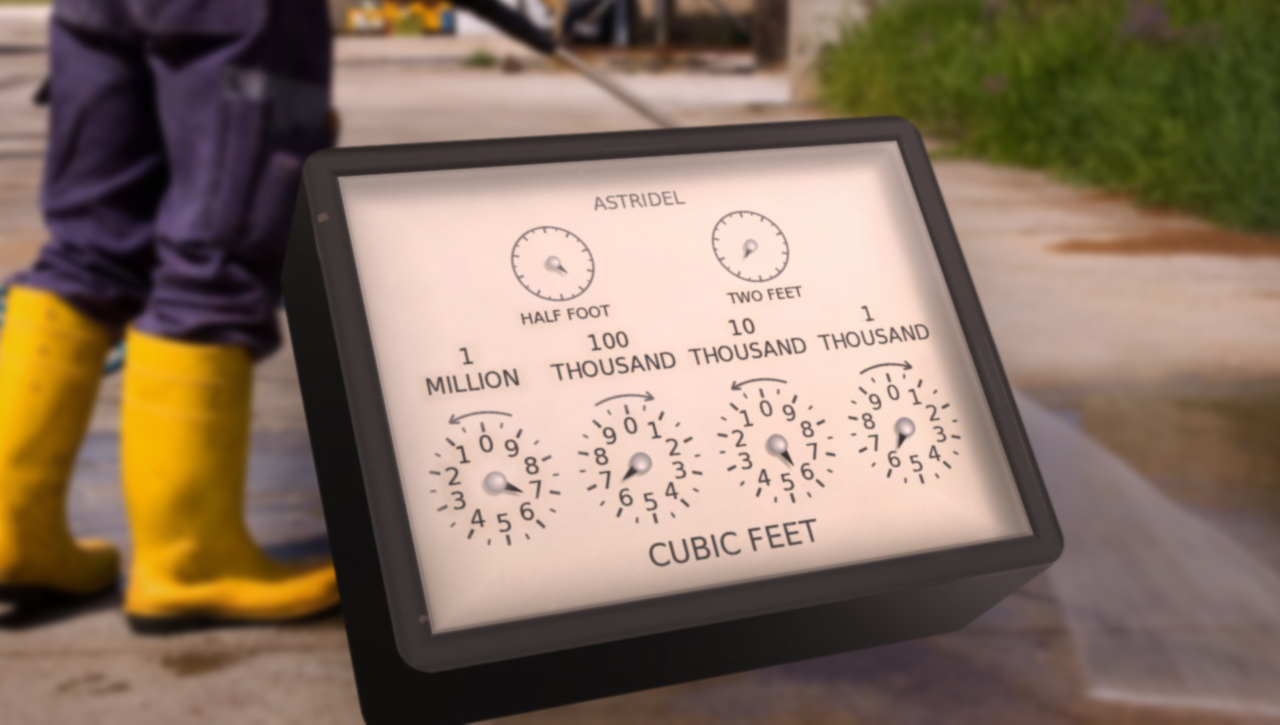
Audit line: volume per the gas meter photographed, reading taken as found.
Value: 665600 ft³
